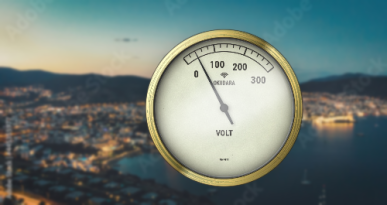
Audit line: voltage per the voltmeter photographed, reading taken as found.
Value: 40 V
